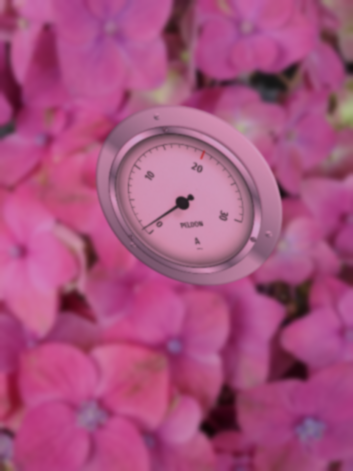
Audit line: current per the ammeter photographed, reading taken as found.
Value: 1 A
